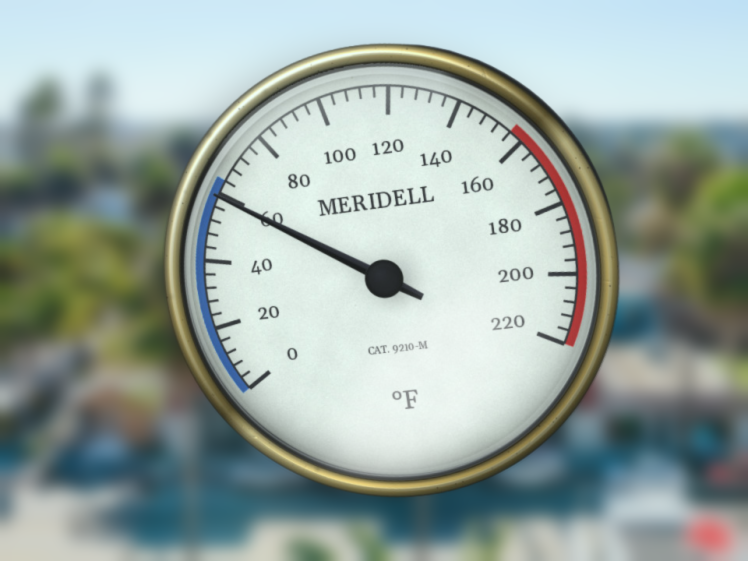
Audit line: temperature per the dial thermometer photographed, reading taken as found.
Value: 60 °F
